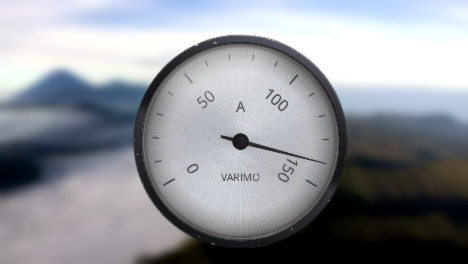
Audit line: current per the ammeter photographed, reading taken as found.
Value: 140 A
